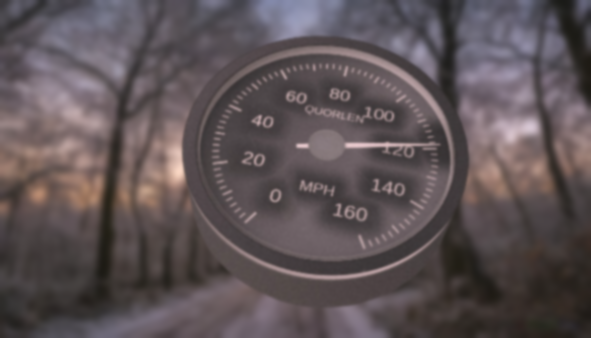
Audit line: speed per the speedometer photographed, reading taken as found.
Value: 120 mph
